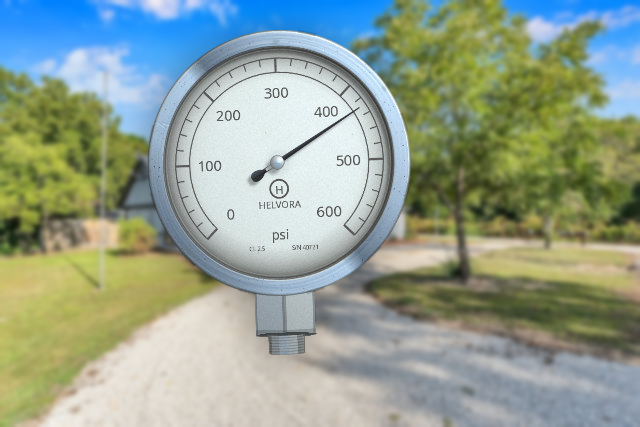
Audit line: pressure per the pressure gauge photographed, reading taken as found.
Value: 430 psi
